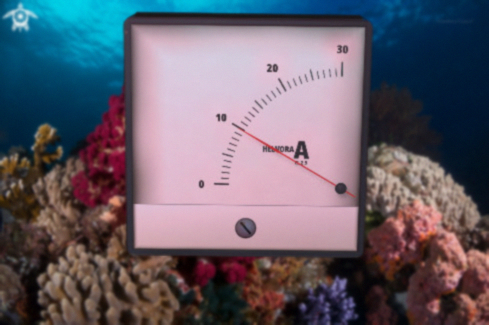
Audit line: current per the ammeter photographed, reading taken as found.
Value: 10 A
